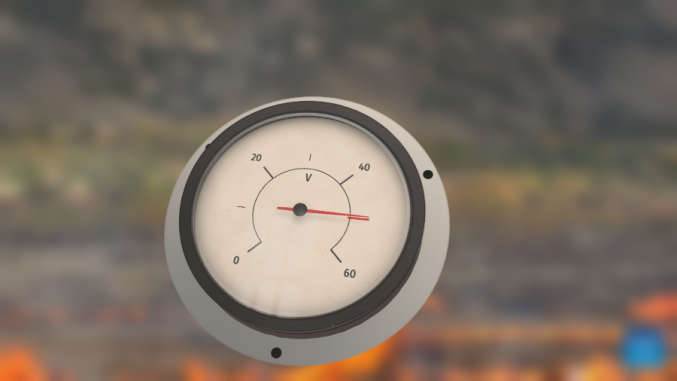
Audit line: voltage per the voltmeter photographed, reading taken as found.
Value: 50 V
